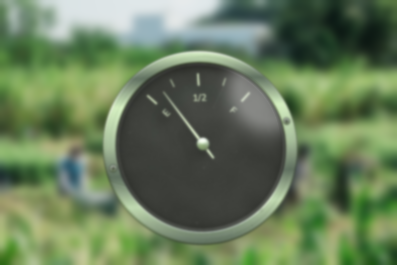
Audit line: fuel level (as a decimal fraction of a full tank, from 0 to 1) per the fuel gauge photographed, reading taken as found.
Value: 0.125
